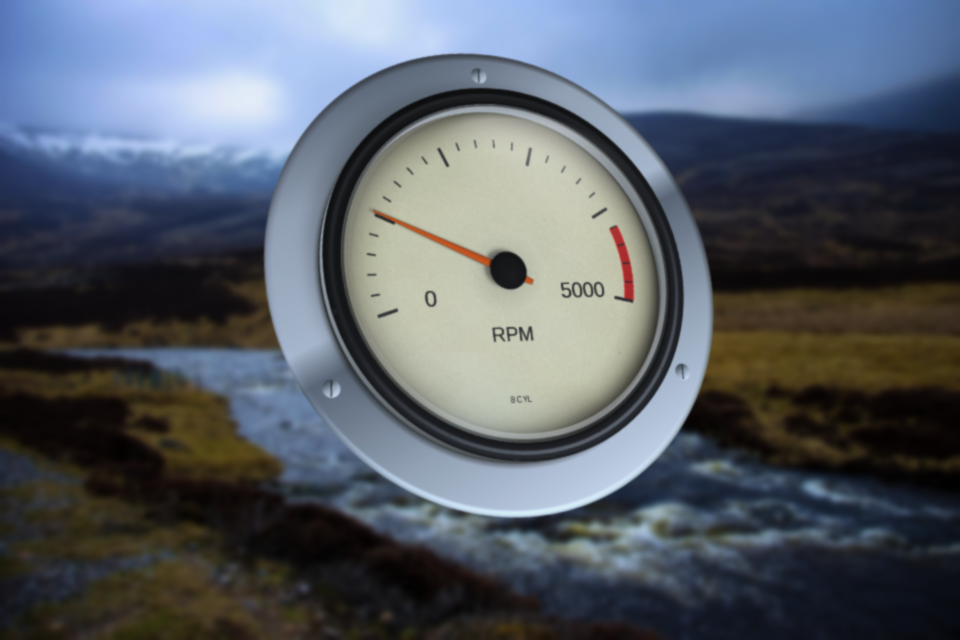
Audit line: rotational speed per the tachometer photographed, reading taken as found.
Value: 1000 rpm
